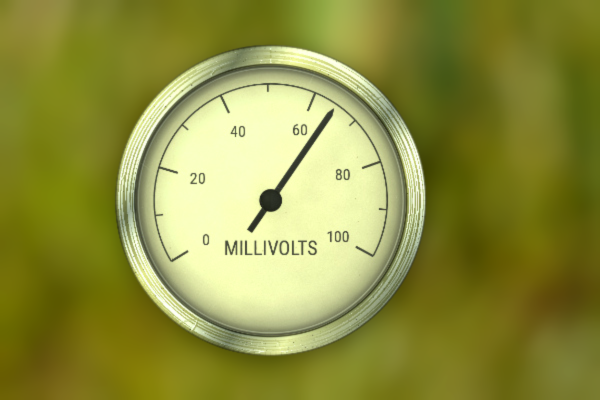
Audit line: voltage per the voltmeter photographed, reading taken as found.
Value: 65 mV
